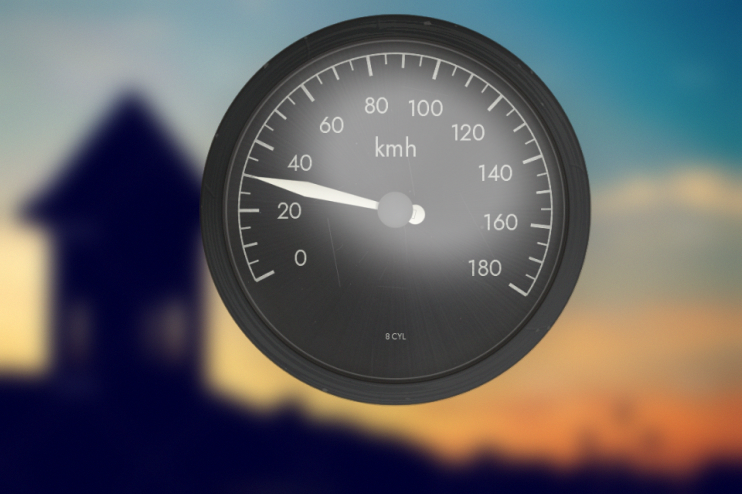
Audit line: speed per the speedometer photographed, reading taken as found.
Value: 30 km/h
